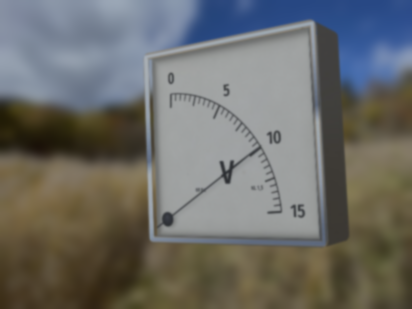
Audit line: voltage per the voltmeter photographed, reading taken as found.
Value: 10 V
